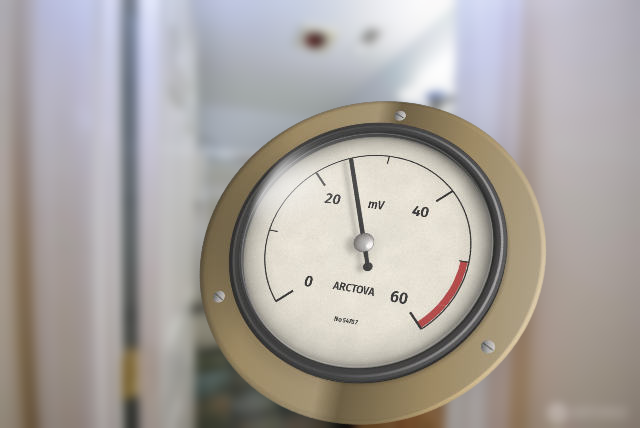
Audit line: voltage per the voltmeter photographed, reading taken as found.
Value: 25 mV
